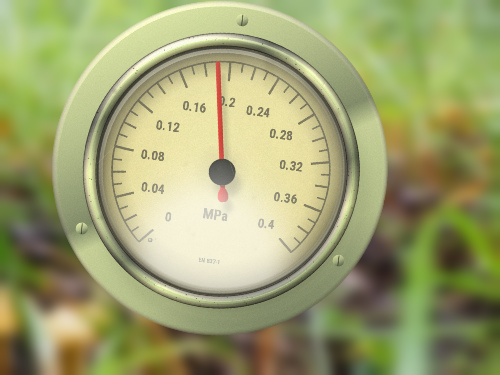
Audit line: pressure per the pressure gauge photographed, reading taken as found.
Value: 0.19 MPa
